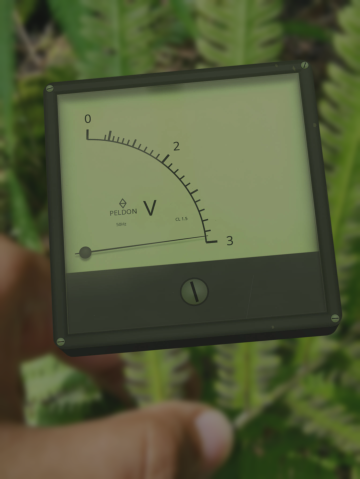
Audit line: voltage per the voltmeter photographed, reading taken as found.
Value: 2.95 V
